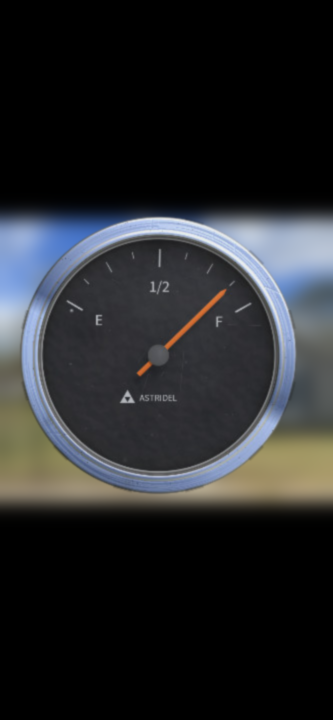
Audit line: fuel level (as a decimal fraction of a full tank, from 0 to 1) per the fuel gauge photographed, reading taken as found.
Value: 0.875
